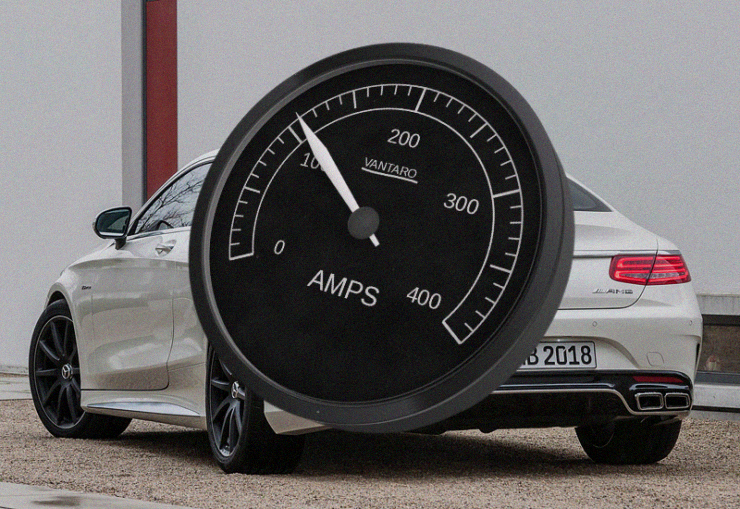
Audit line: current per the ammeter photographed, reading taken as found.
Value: 110 A
